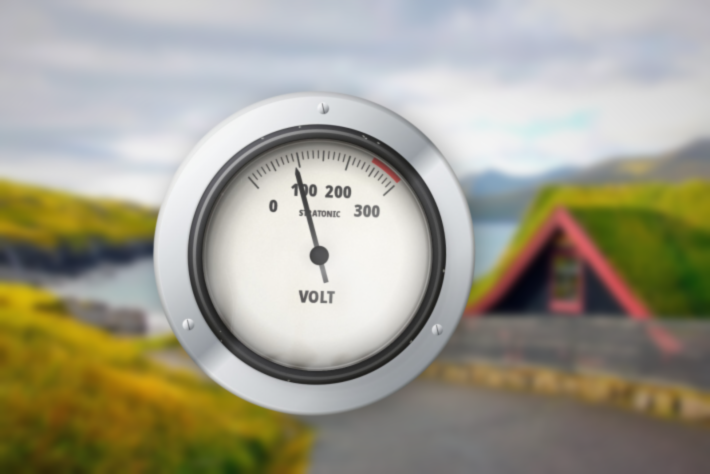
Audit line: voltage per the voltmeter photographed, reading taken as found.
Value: 90 V
